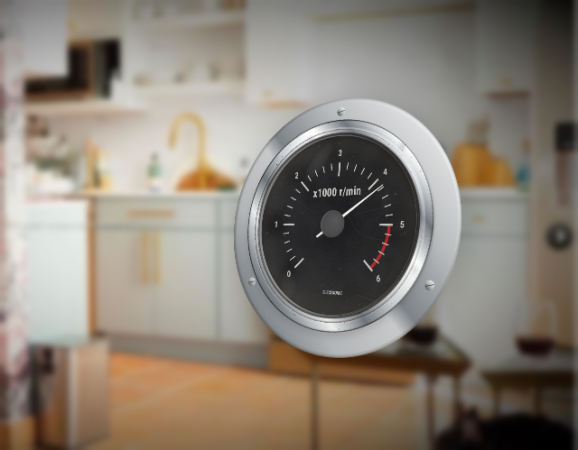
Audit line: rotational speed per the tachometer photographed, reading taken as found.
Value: 4200 rpm
